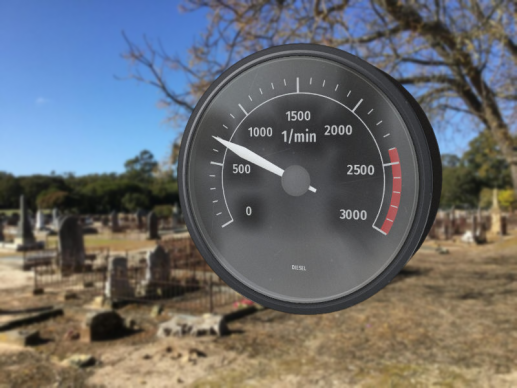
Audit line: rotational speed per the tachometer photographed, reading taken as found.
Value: 700 rpm
